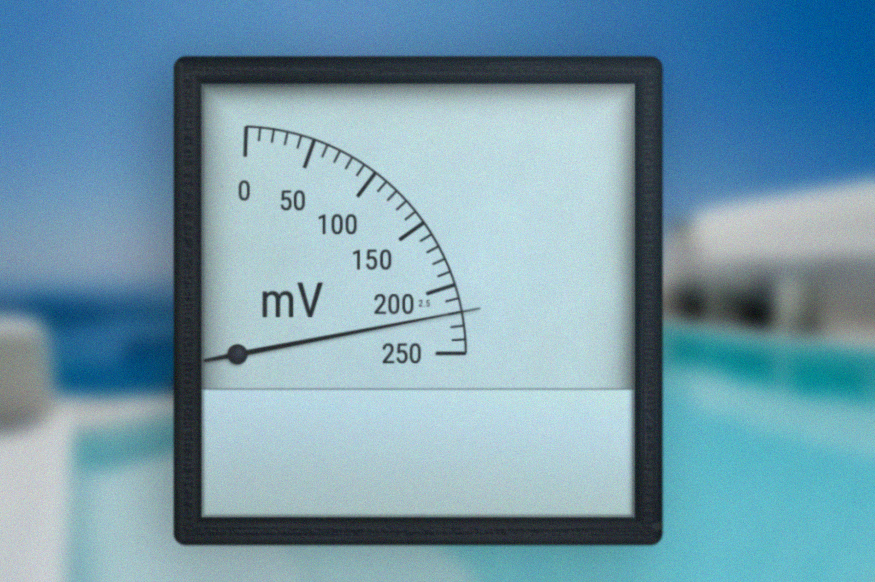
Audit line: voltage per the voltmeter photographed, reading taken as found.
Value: 220 mV
